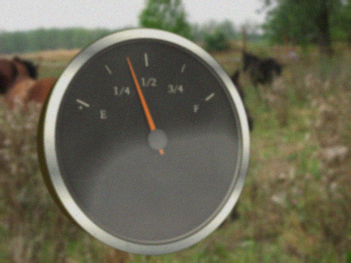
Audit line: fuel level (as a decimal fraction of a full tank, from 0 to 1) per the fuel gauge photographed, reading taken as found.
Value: 0.375
